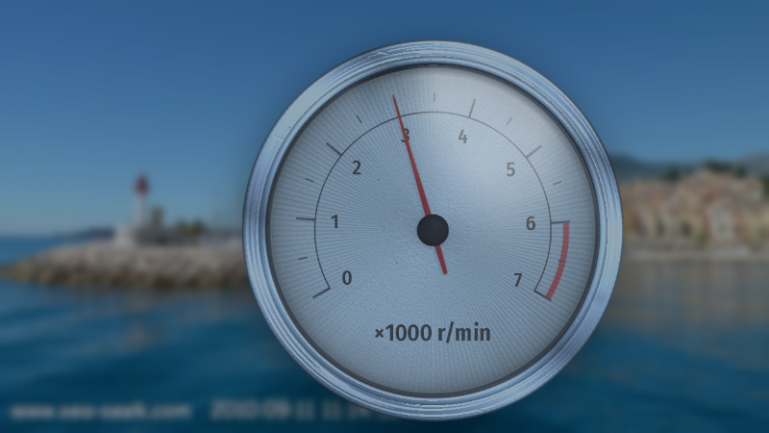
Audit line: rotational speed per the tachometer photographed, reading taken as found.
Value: 3000 rpm
